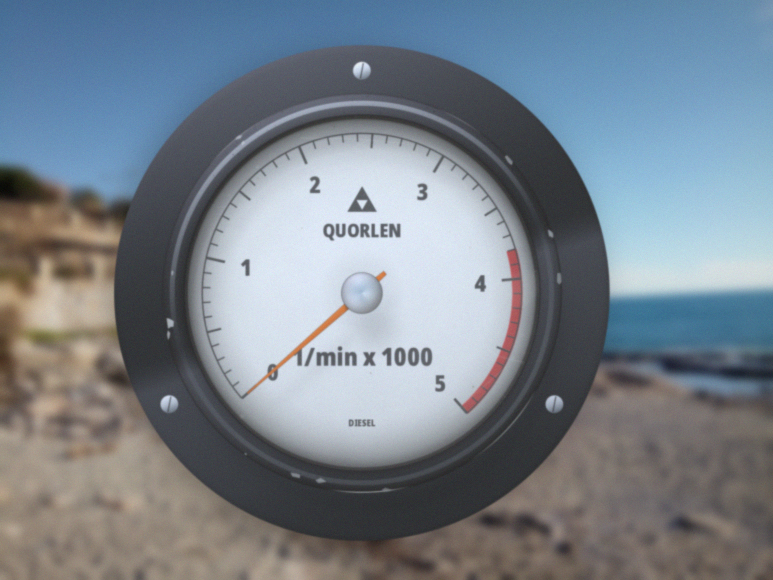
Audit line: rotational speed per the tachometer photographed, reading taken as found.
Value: 0 rpm
